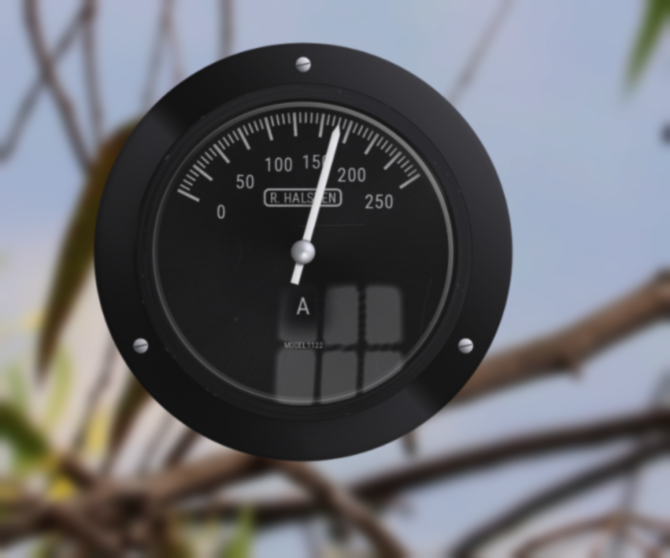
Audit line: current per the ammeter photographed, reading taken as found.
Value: 165 A
